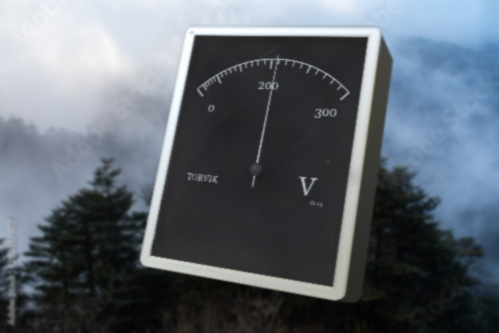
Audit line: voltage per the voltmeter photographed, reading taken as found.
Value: 210 V
